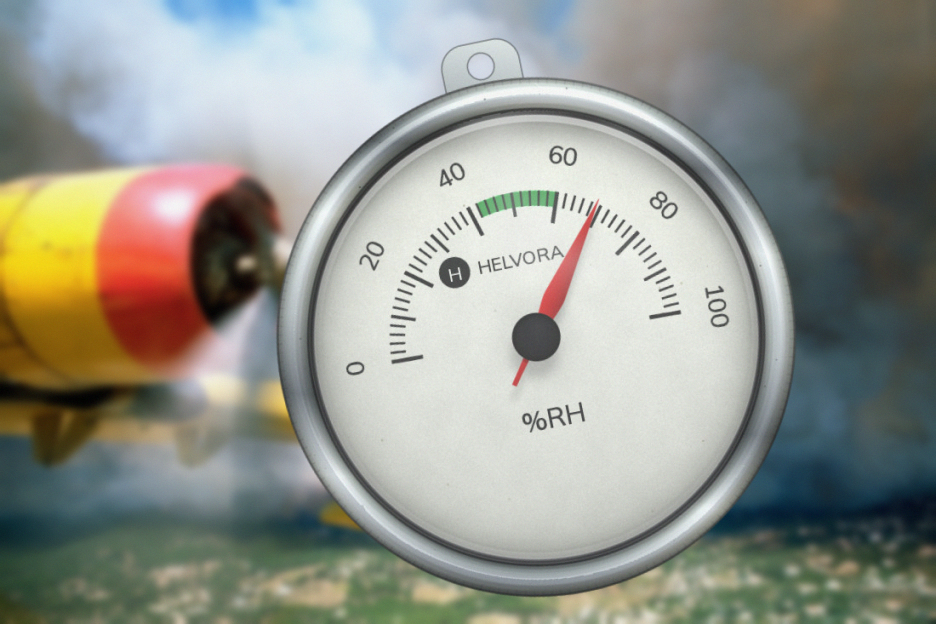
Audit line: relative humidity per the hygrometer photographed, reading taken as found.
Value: 69 %
